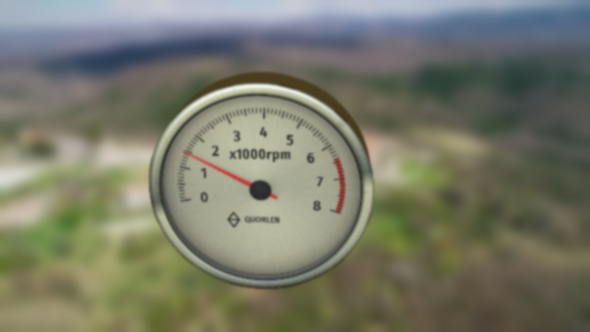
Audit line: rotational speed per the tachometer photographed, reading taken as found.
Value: 1500 rpm
